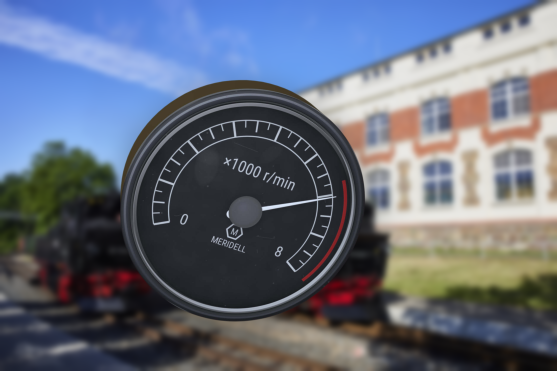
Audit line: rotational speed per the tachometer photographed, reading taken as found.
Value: 6000 rpm
